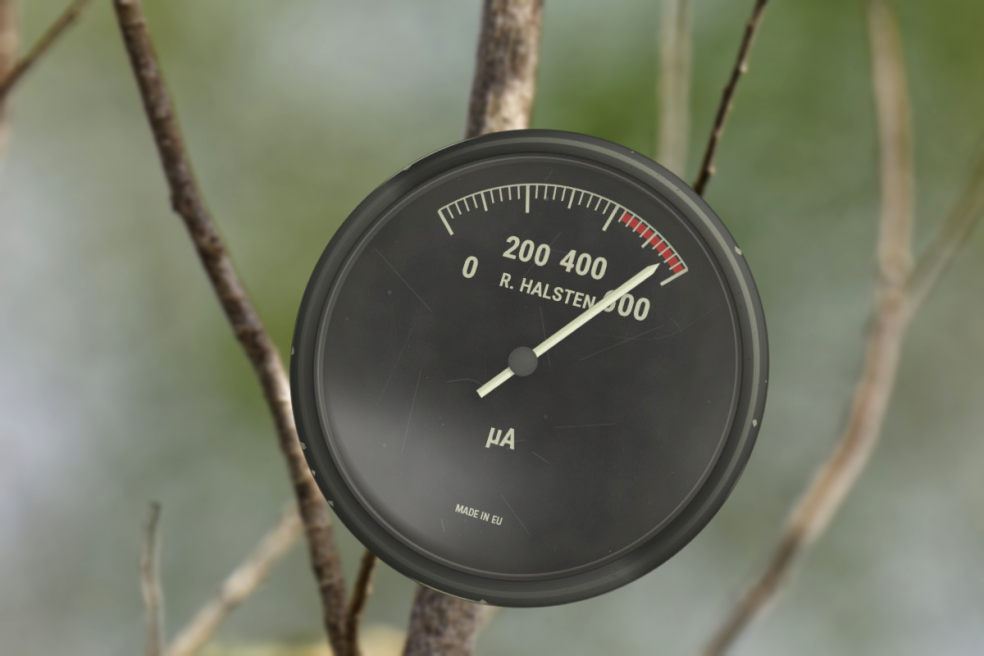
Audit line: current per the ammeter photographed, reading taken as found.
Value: 560 µA
